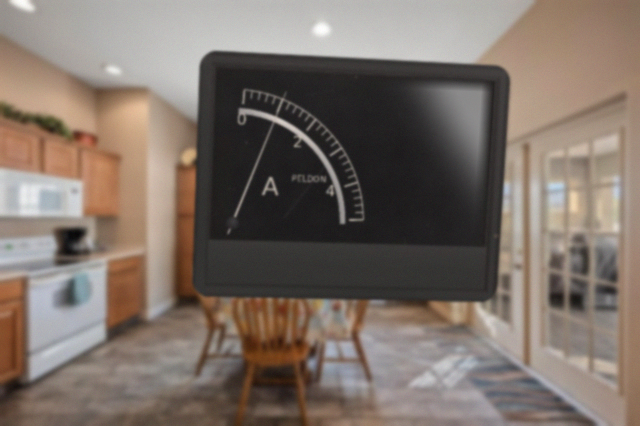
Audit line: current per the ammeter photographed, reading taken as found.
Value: 1 A
